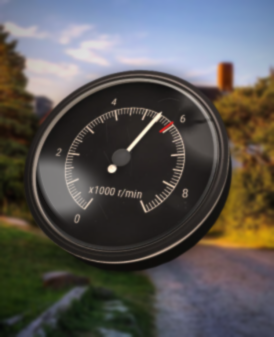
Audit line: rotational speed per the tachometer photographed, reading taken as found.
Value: 5500 rpm
